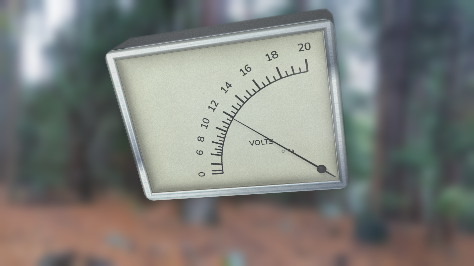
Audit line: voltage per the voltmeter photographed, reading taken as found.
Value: 12 V
